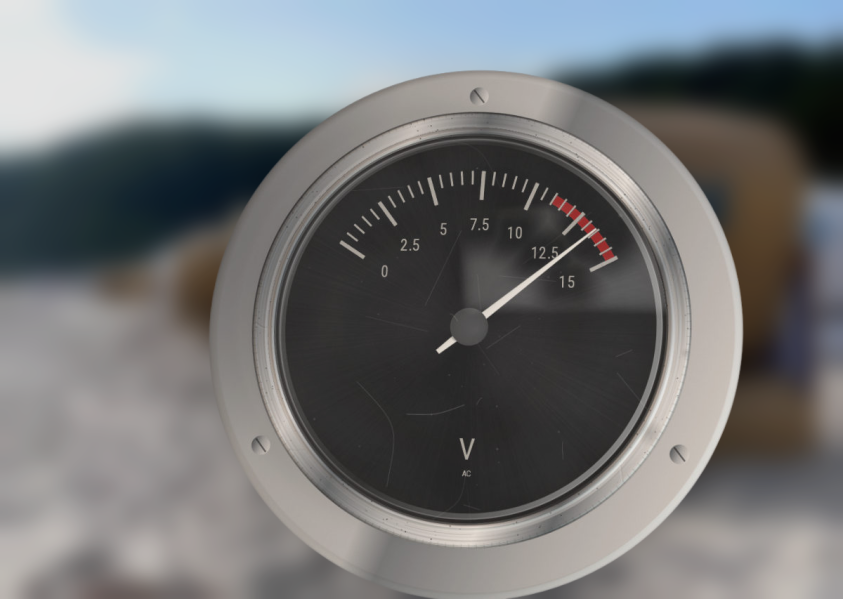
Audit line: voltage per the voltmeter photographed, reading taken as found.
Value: 13.5 V
